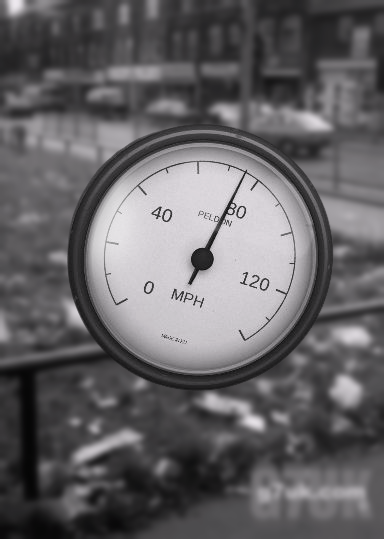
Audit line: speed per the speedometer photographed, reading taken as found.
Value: 75 mph
